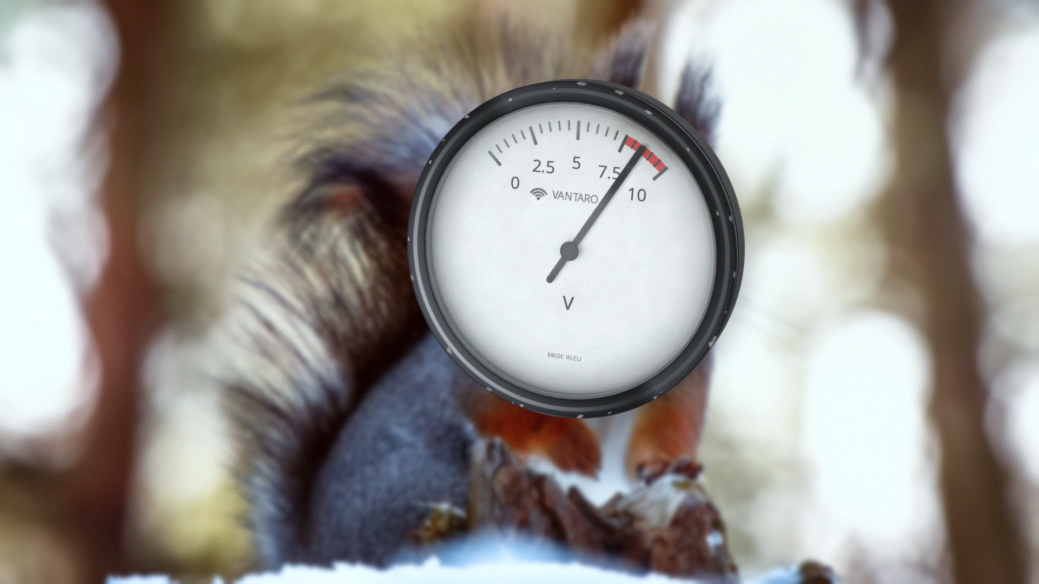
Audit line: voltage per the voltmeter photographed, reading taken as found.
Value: 8.5 V
